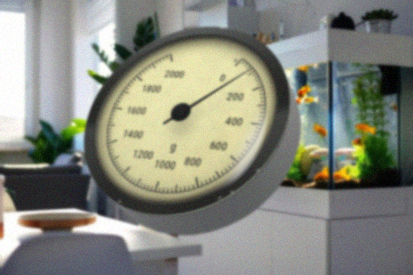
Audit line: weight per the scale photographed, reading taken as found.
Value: 100 g
